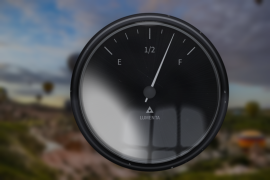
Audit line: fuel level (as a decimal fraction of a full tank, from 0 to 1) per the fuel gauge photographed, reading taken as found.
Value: 0.75
